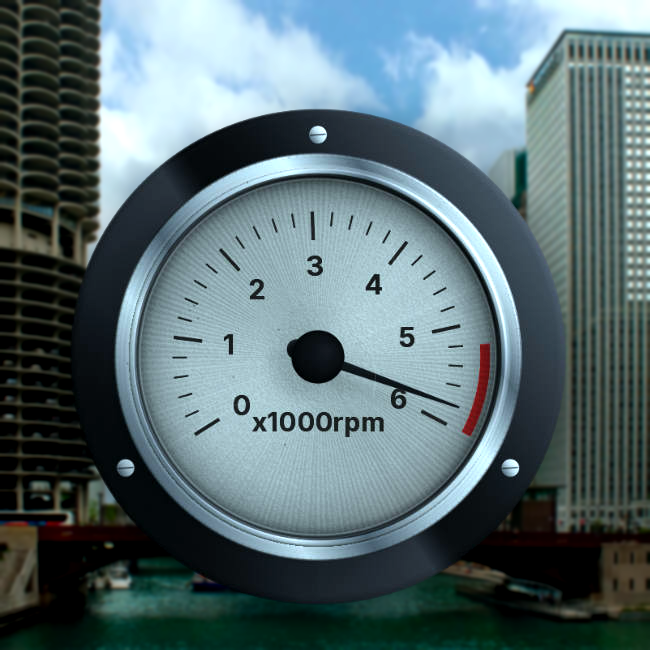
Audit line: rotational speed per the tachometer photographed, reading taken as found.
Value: 5800 rpm
